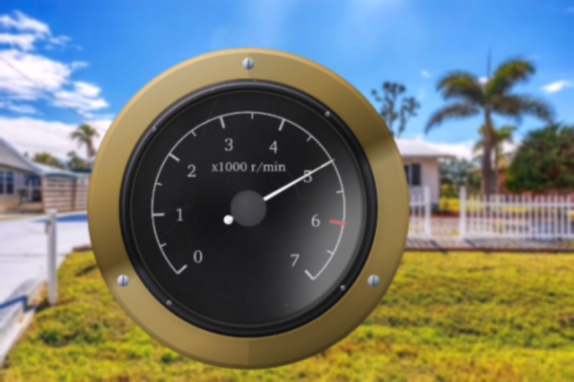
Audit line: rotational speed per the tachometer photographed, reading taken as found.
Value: 5000 rpm
